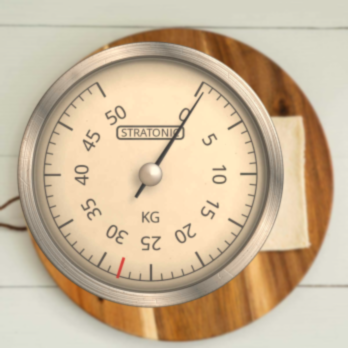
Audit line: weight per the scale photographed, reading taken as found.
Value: 0.5 kg
